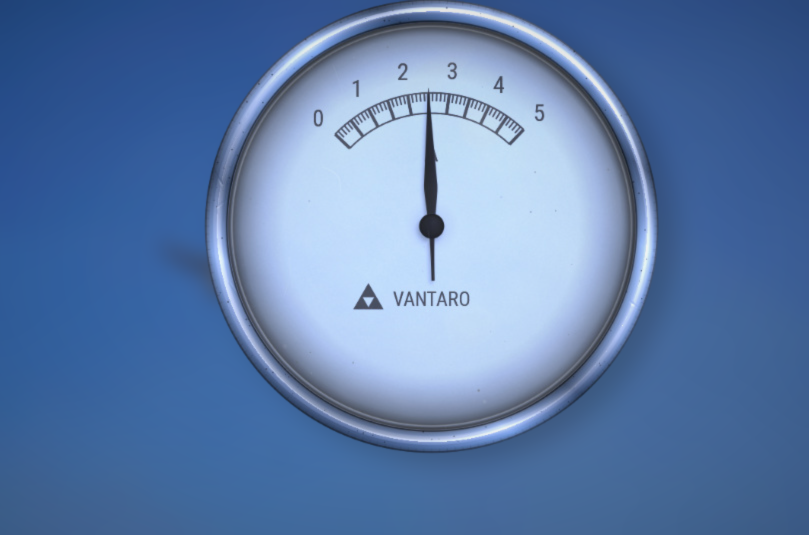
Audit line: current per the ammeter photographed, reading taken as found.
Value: 2.5 A
